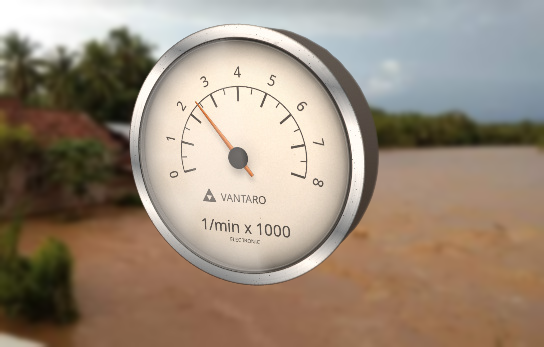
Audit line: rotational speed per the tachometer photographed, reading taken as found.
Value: 2500 rpm
